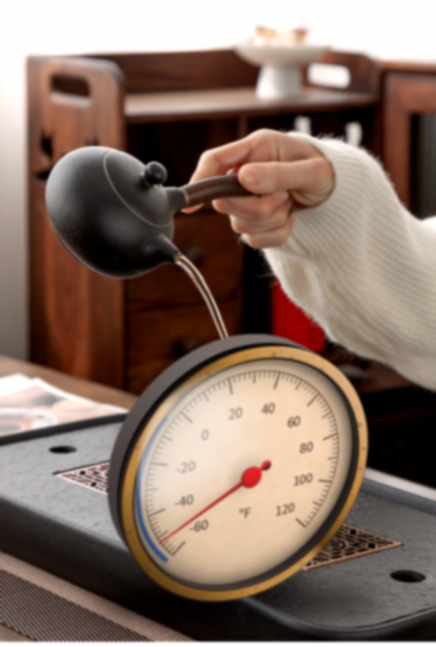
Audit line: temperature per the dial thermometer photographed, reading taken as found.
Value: -50 °F
